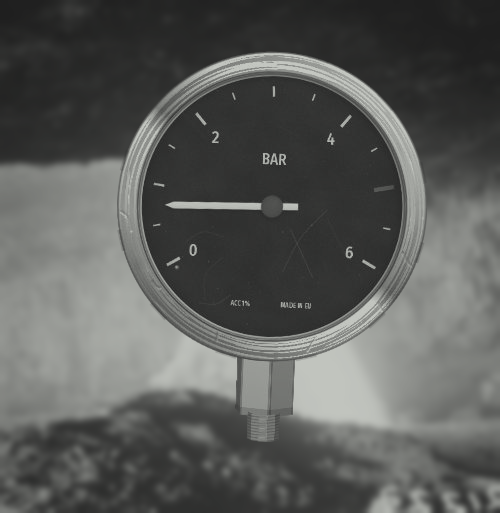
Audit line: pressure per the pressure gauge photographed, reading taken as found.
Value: 0.75 bar
